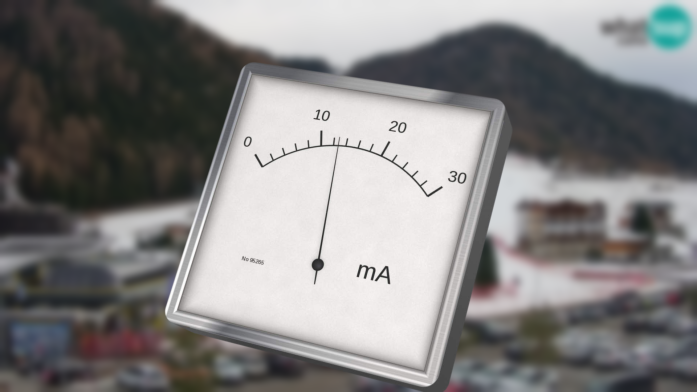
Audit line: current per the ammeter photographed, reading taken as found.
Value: 13 mA
